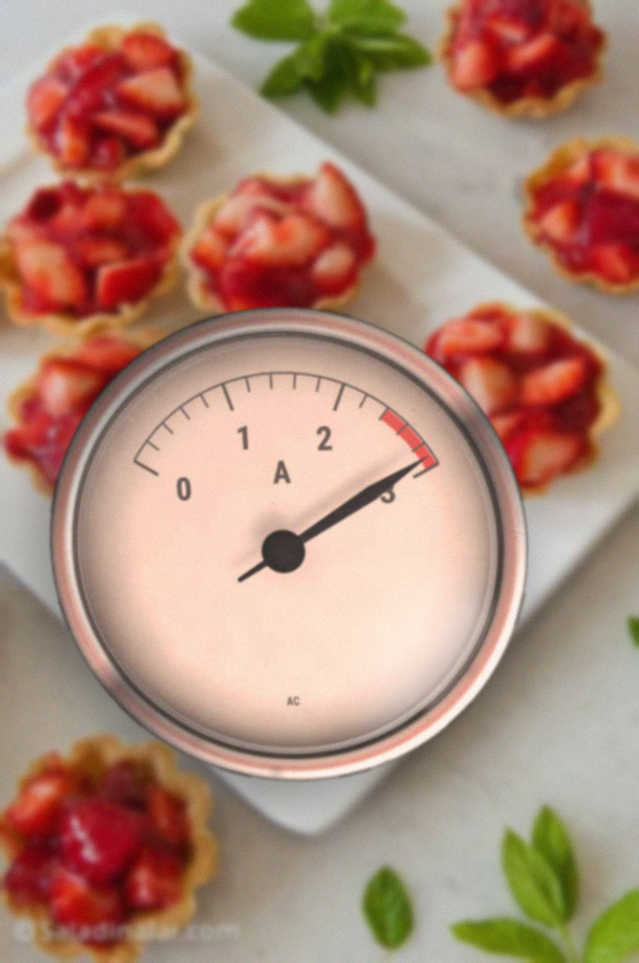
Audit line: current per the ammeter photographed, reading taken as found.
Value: 2.9 A
